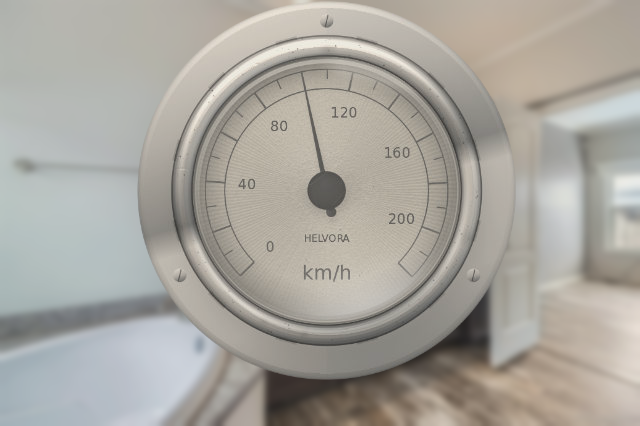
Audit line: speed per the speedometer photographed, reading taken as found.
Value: 100 km/h
